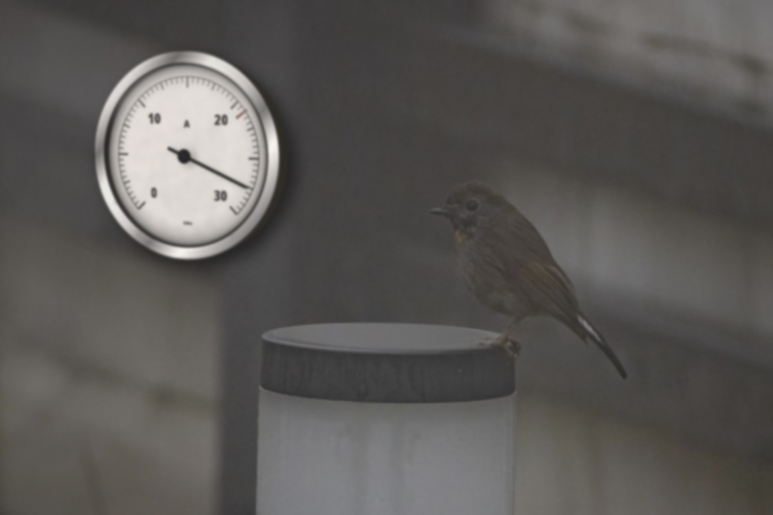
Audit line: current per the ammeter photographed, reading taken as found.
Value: 27.5 A
